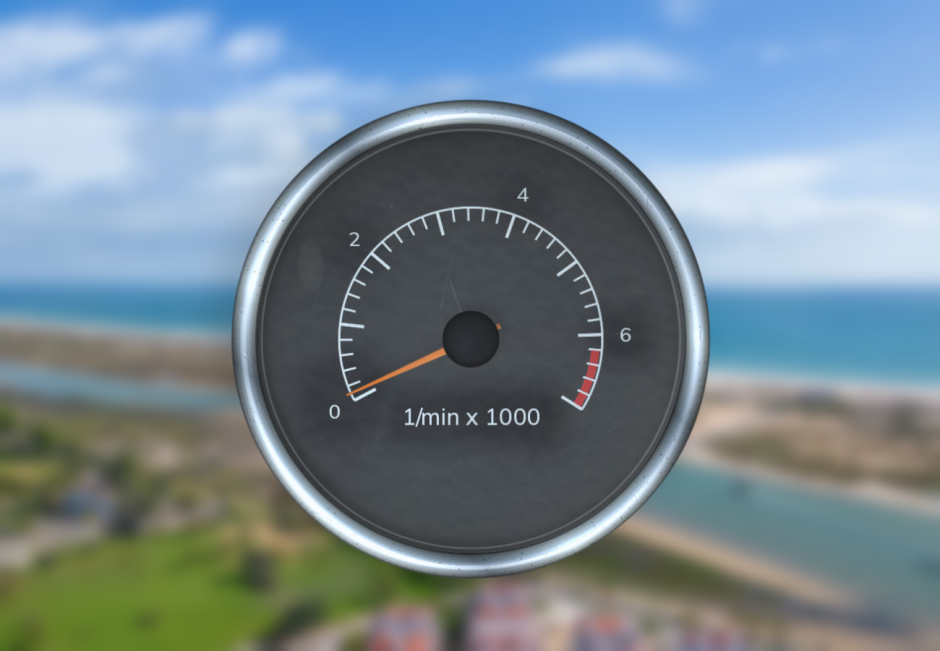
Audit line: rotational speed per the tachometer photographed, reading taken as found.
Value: 100 rpm
